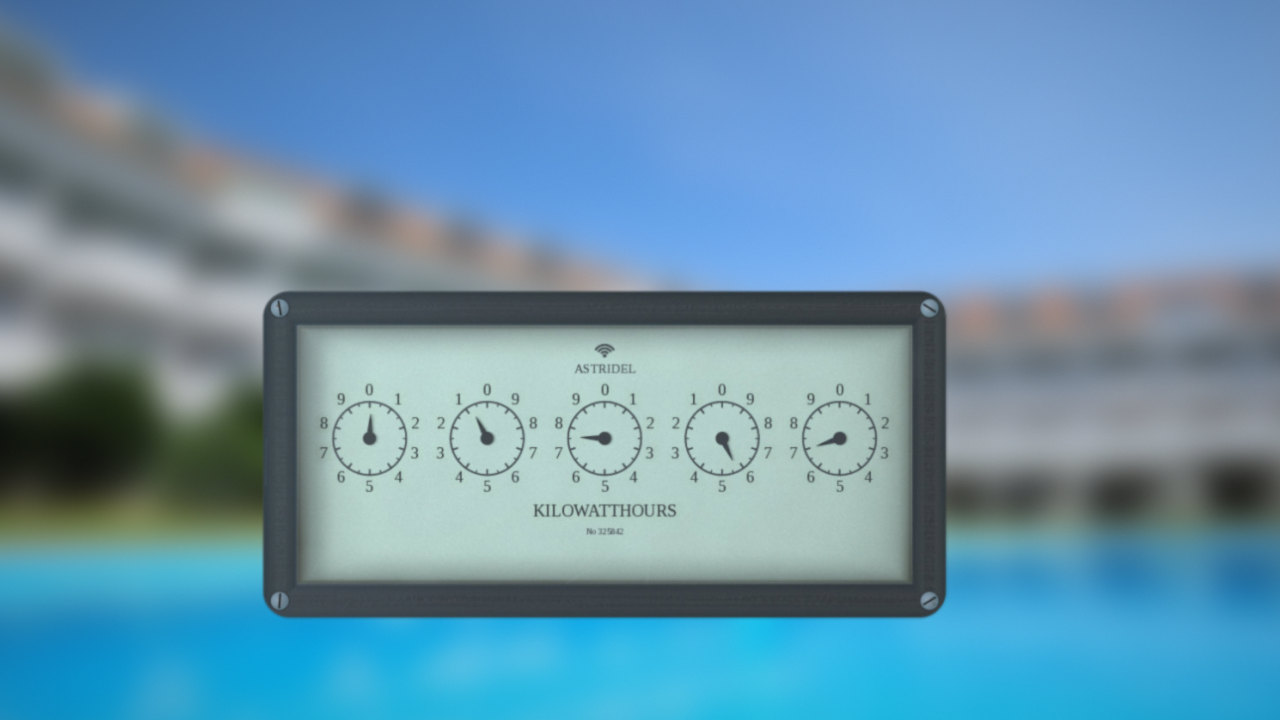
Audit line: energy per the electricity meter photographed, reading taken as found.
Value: 757 kWh
